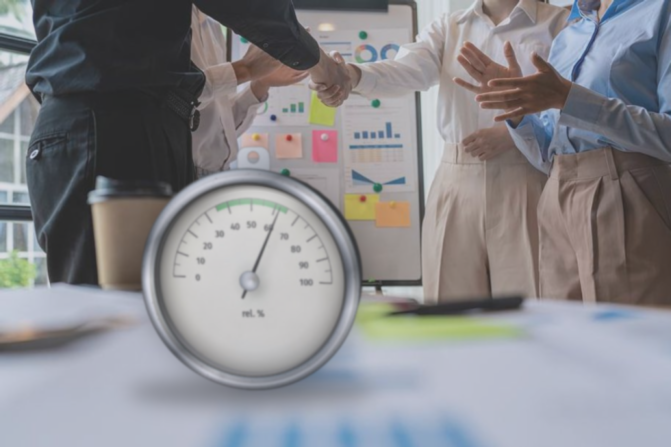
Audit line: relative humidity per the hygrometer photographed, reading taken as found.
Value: 62.5 %
